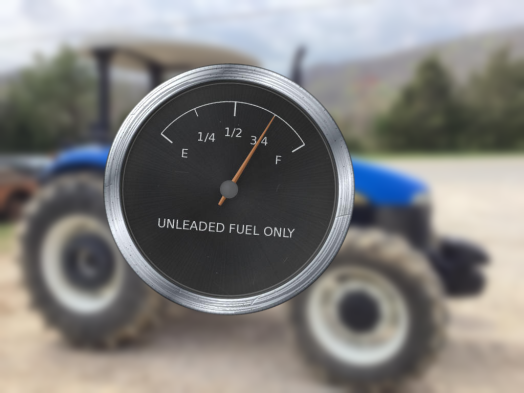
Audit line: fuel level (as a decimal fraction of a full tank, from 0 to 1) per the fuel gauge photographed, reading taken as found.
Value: 0.75
